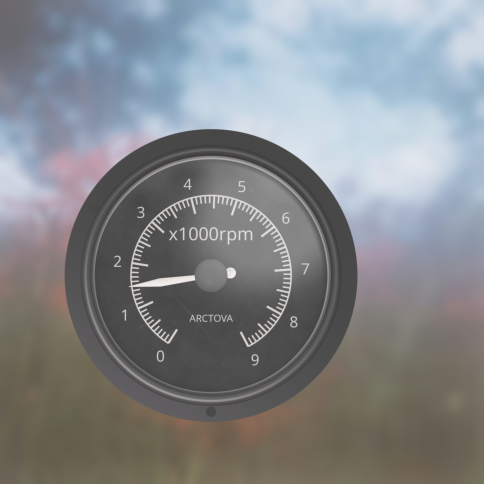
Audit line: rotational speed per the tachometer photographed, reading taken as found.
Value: 1500 rpm
